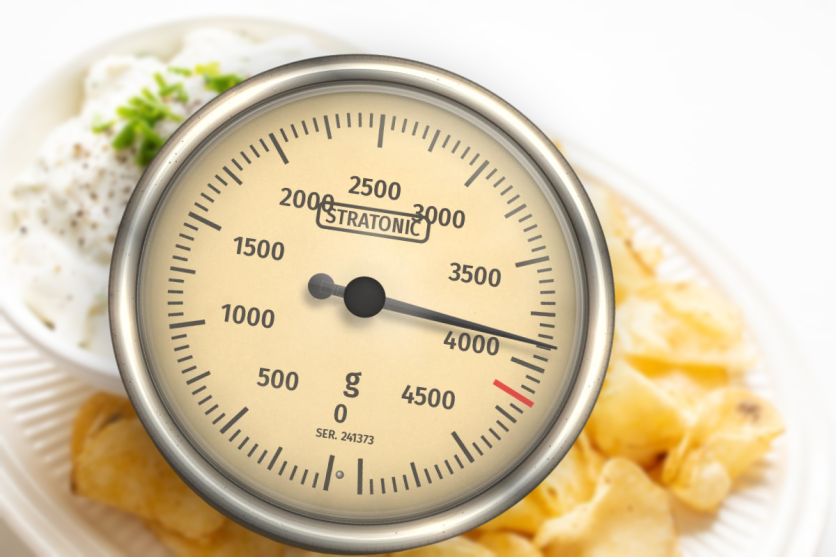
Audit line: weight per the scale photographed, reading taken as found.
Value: 3900 g
